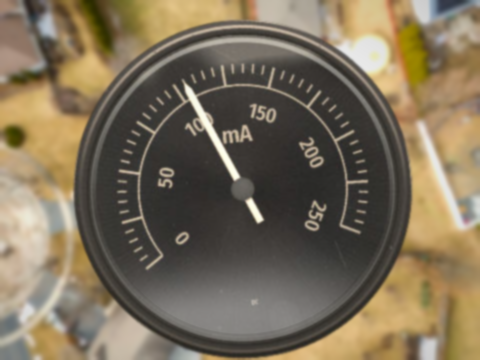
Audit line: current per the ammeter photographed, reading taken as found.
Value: 105 mA
